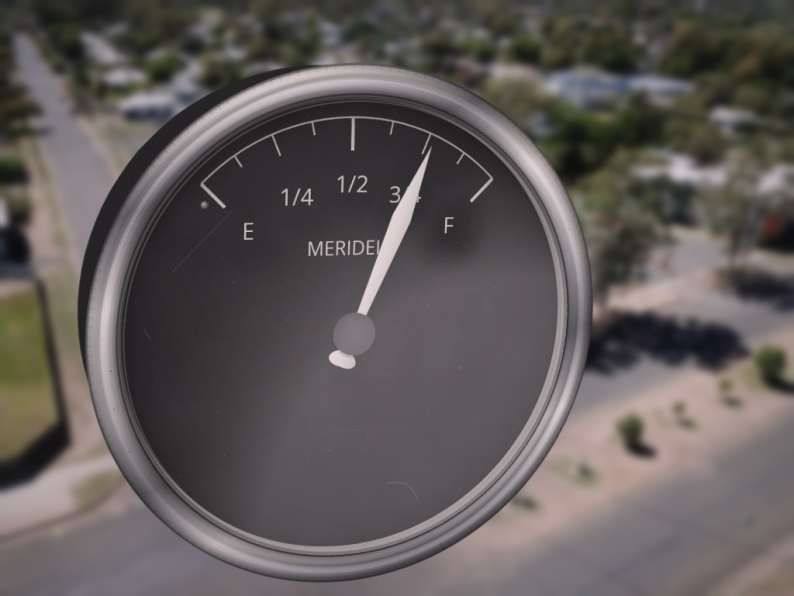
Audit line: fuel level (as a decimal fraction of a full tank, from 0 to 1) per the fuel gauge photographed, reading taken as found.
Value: 0.75
